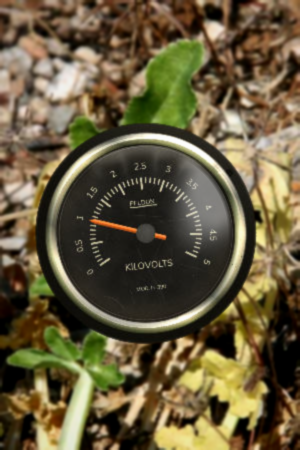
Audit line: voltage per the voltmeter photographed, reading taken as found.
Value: 1 kV
